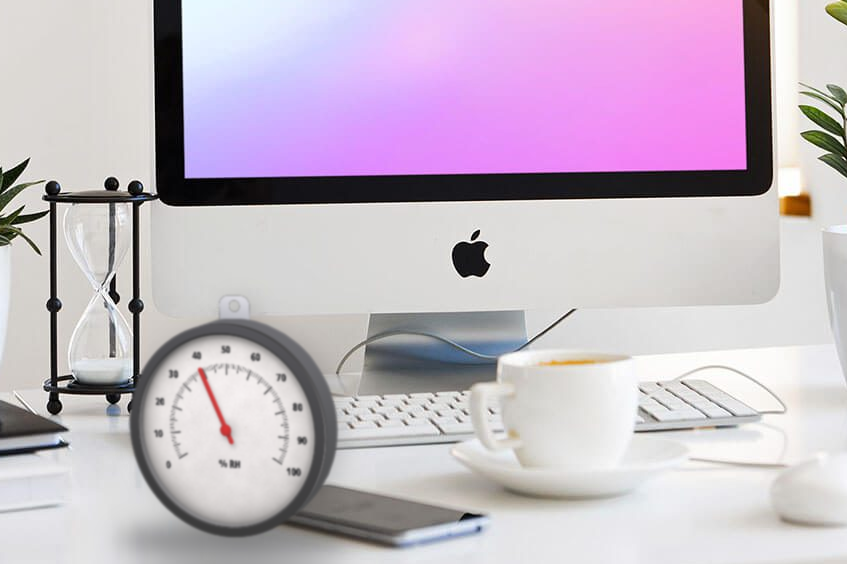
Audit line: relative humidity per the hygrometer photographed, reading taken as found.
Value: 40 %
